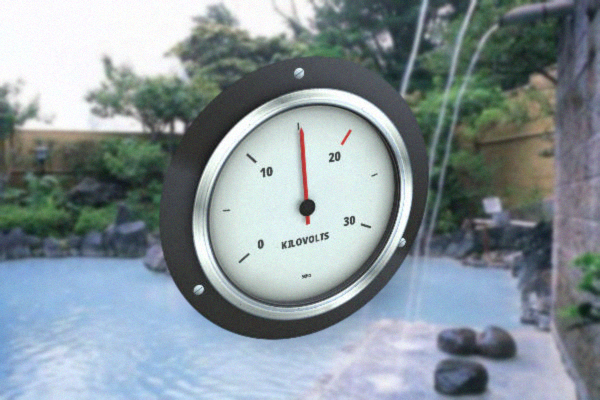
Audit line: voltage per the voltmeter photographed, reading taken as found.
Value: 15 kV
